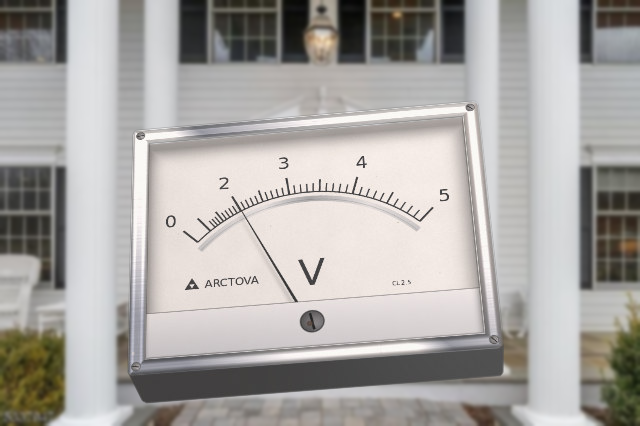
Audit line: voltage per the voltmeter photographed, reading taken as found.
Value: 2 V
